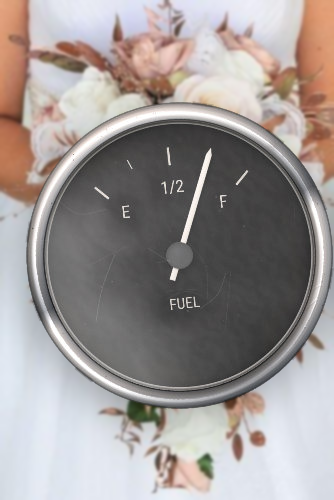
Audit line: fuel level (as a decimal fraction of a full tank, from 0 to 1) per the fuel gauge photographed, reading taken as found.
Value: 0.75
